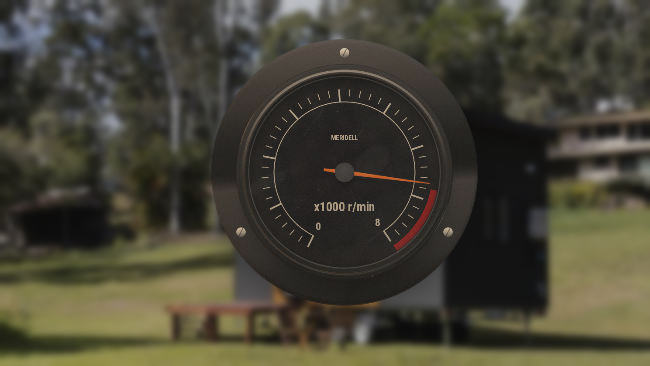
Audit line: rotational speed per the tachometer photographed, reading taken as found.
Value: 6700 rpm
